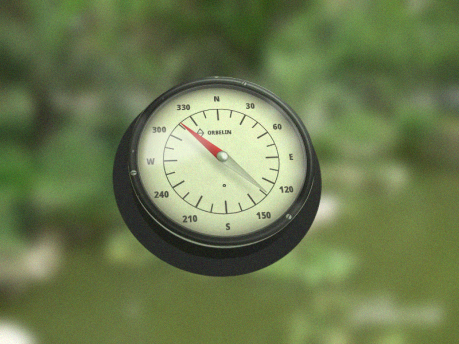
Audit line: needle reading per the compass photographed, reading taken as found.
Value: 315 °
